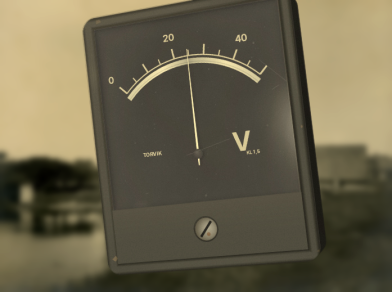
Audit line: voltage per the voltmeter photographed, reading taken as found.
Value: 25 V
